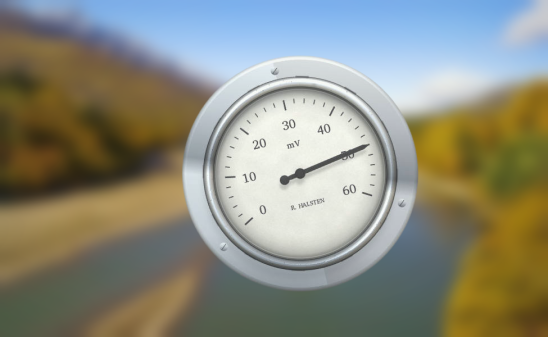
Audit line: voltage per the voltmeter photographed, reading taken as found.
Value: 50 mV
